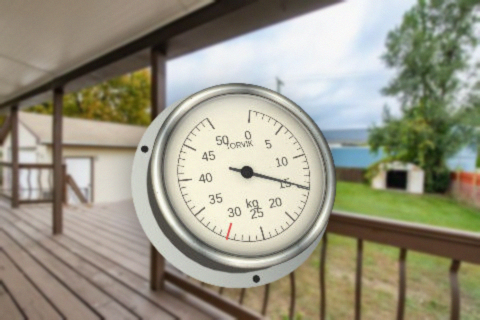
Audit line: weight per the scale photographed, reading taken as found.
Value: 15 kg
